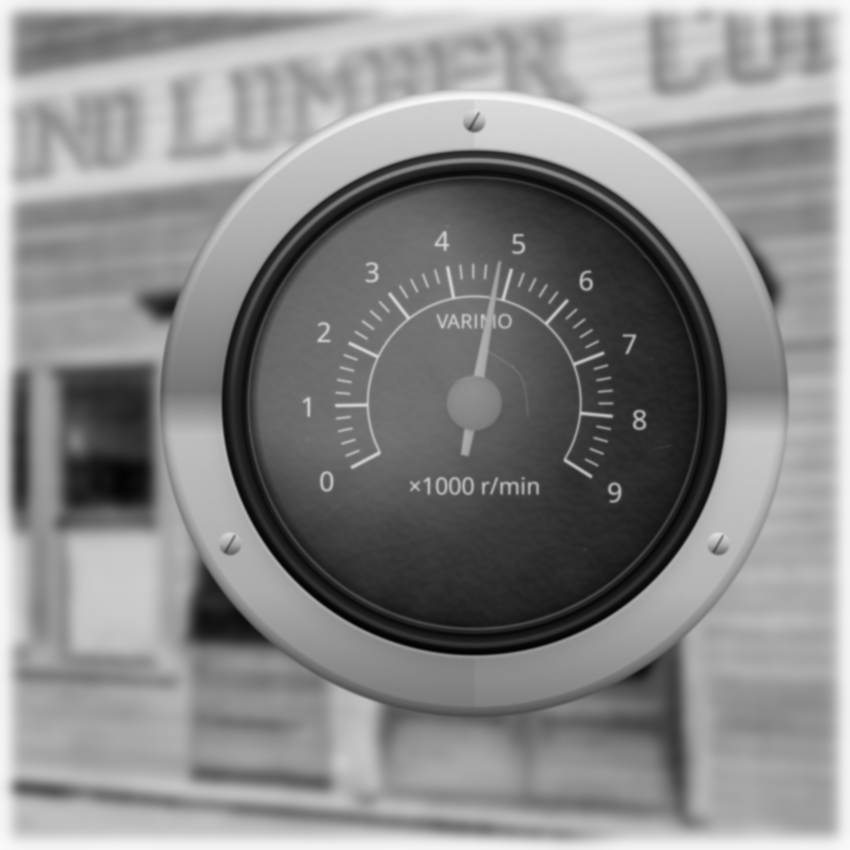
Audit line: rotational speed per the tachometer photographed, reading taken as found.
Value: 4800 rpm
